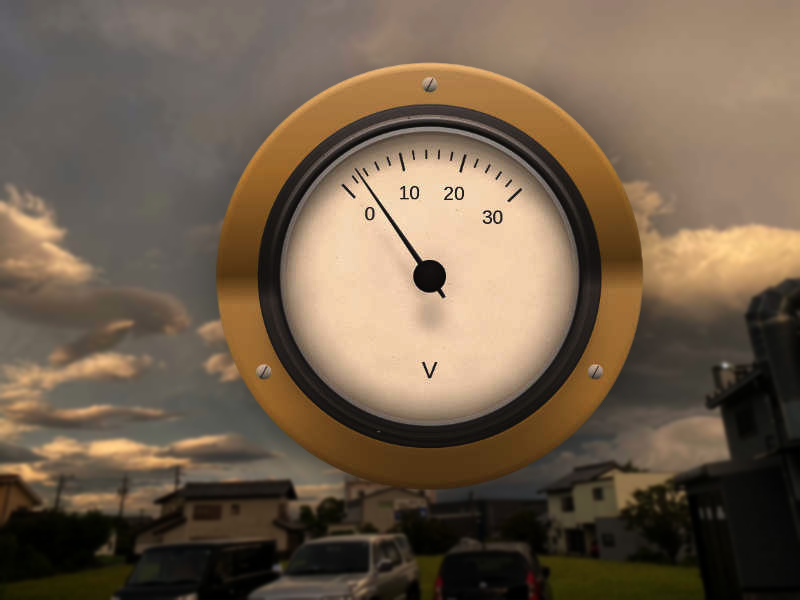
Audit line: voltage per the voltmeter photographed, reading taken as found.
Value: 3 V
